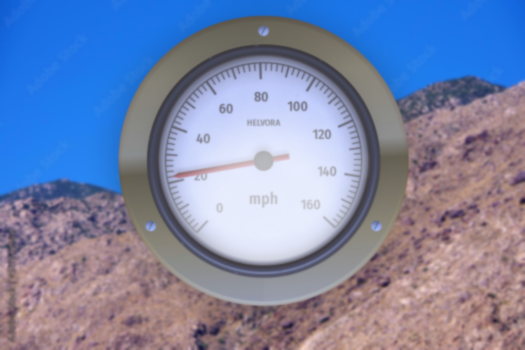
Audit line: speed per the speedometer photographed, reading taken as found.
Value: 22 mph
